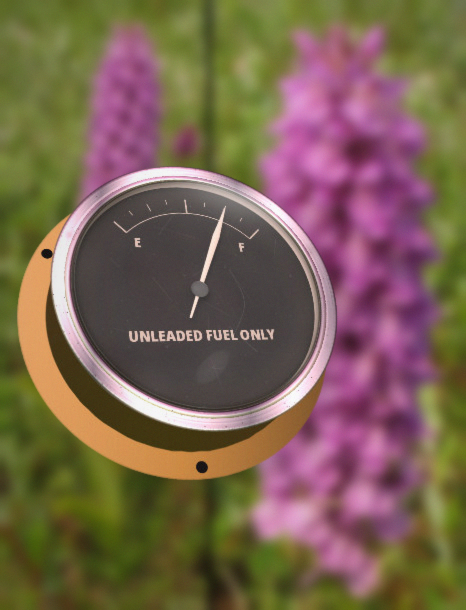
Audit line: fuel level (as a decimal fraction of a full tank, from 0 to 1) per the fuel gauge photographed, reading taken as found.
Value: 0.75
